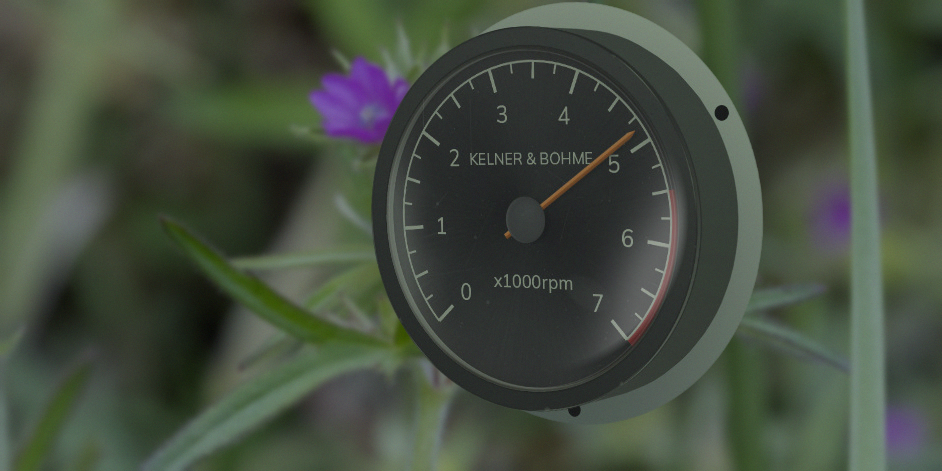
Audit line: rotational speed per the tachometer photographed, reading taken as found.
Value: 4875 rpm
